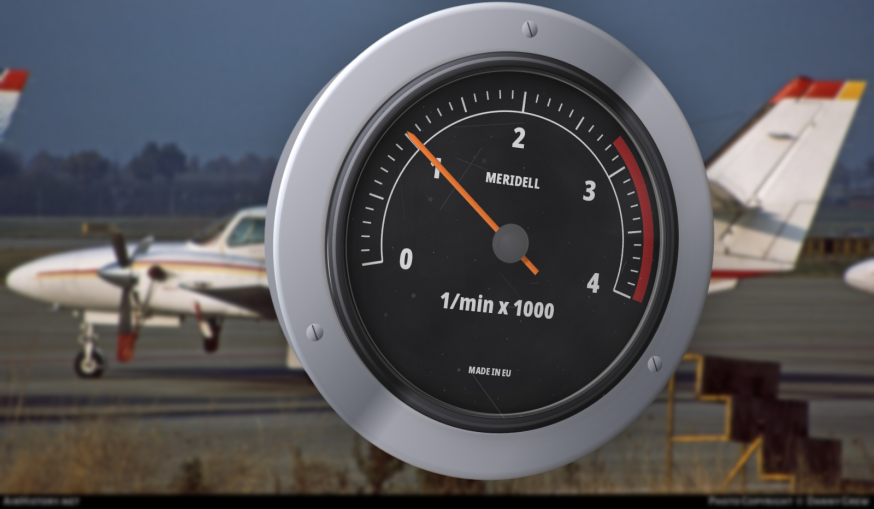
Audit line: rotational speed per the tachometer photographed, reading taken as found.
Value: 1000 rpm
